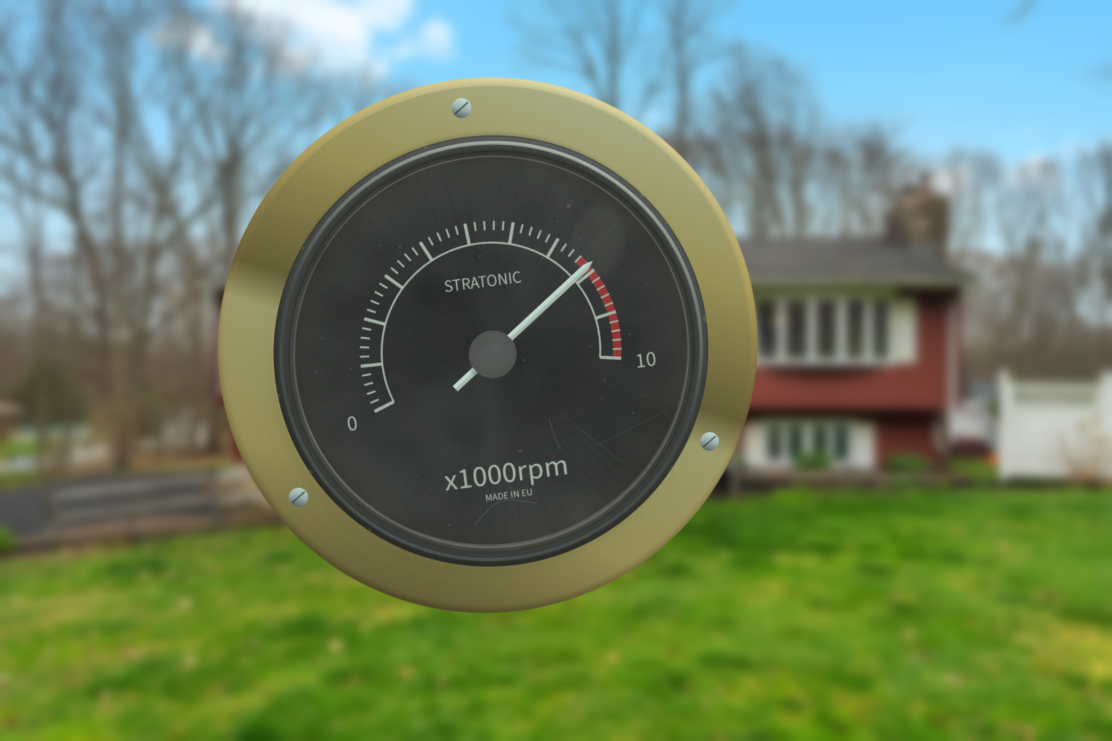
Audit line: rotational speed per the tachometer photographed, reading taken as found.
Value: 7800 rpm
